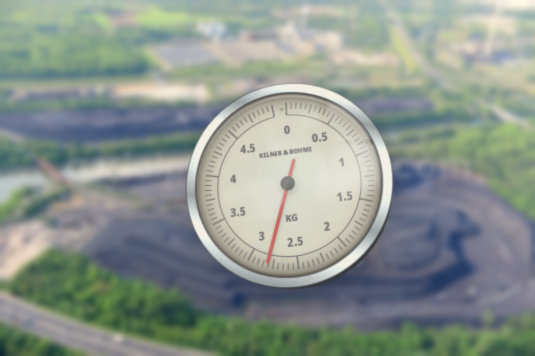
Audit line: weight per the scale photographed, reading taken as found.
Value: 2.8 kg
